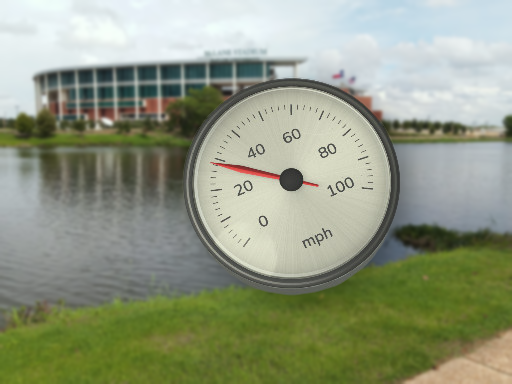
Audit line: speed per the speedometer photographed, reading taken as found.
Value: 28 mph
